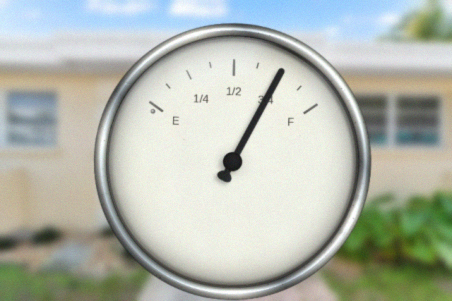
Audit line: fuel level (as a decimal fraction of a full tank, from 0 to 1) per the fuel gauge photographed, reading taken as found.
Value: 0.75
